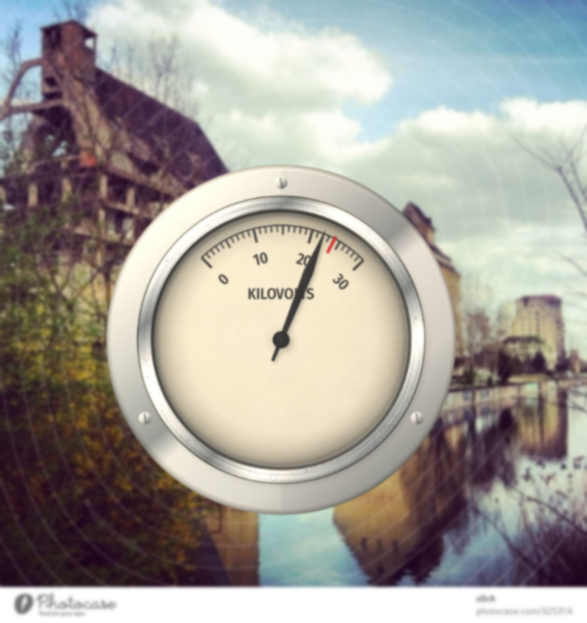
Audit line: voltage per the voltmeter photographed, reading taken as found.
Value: 22 kV
